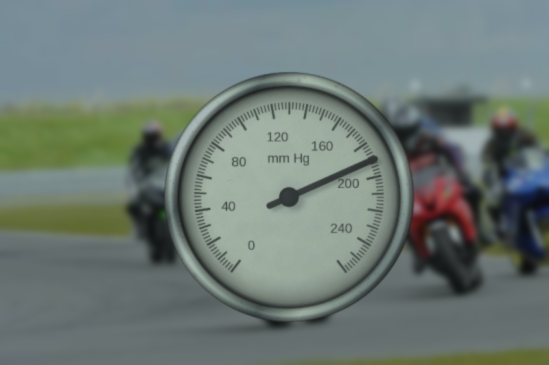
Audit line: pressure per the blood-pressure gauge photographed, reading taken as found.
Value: 190 mmHg
